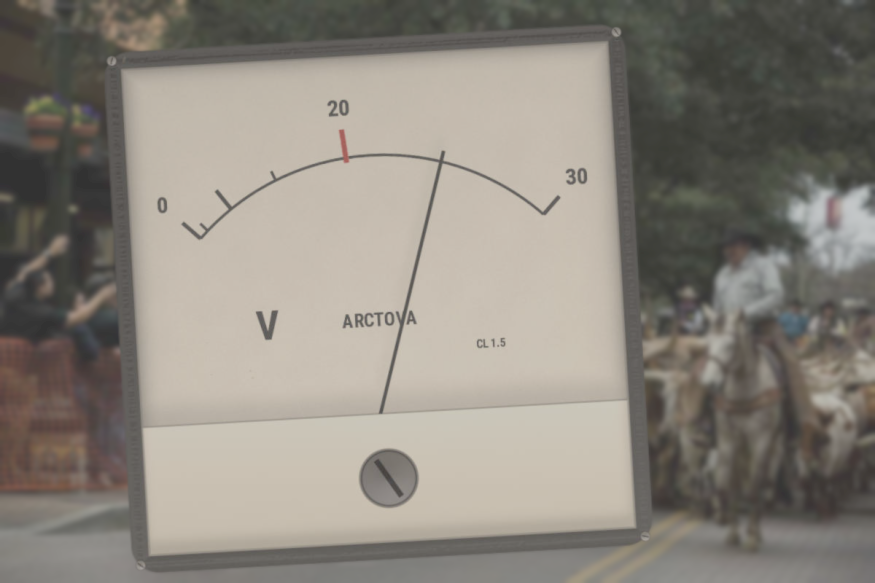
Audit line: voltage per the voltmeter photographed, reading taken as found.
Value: 25 V
